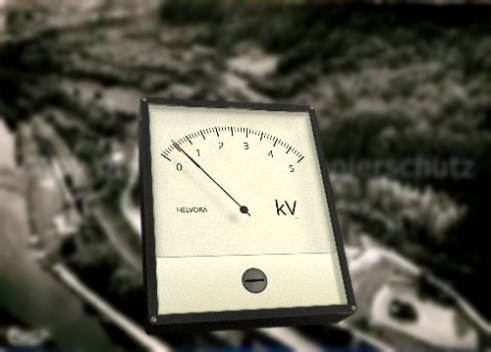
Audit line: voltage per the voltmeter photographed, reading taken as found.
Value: 0.5 kV
